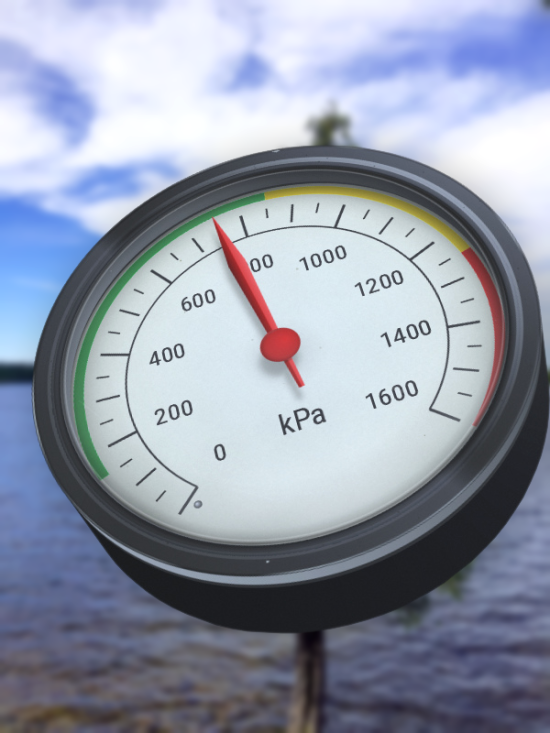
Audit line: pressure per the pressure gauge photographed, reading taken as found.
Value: 750 kPa
